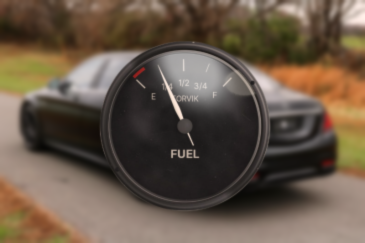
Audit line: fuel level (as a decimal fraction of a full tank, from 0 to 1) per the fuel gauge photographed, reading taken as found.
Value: 0.25
